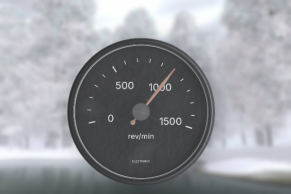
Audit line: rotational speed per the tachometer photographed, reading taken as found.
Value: 1000 rpm
